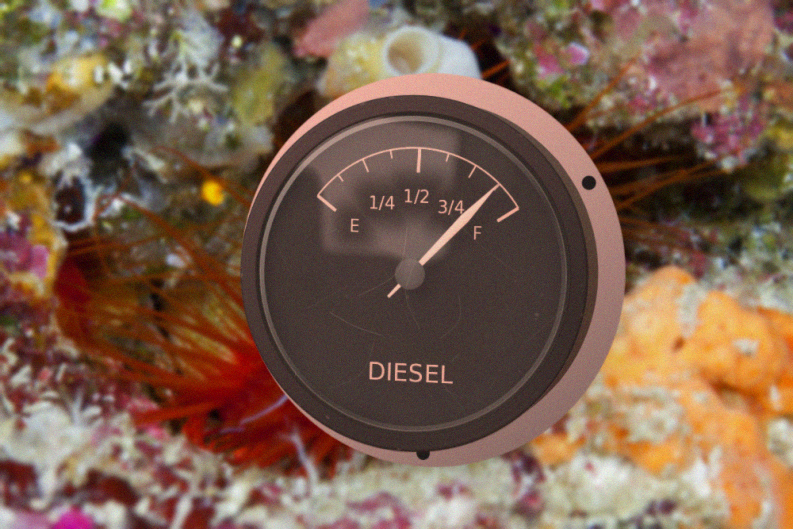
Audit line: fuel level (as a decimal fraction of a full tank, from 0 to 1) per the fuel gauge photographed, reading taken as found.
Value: 0.875
